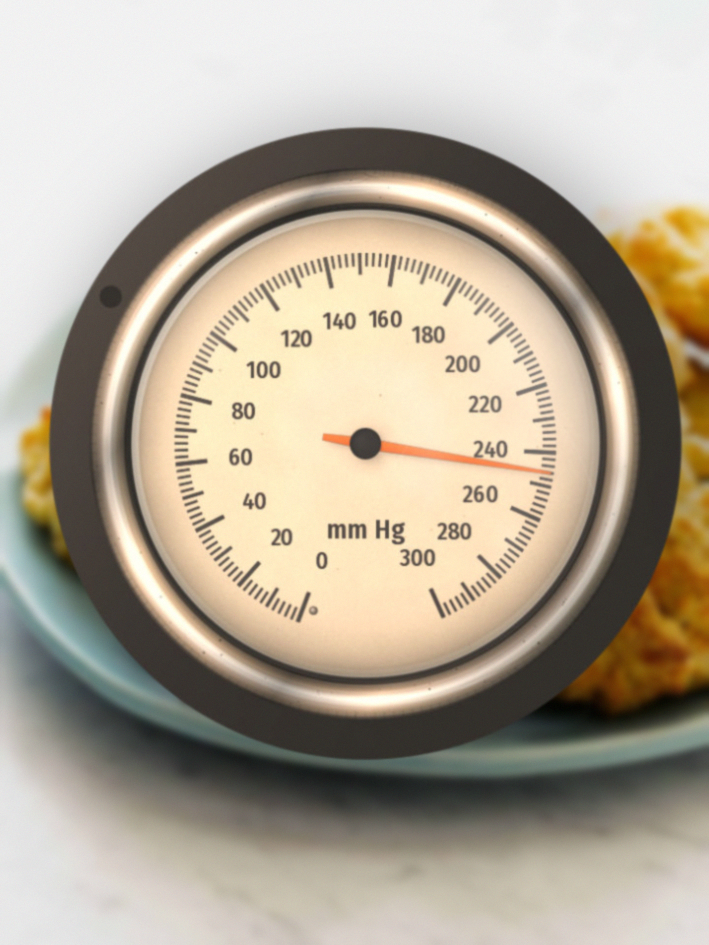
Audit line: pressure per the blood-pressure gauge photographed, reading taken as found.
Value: 246 mmHg
